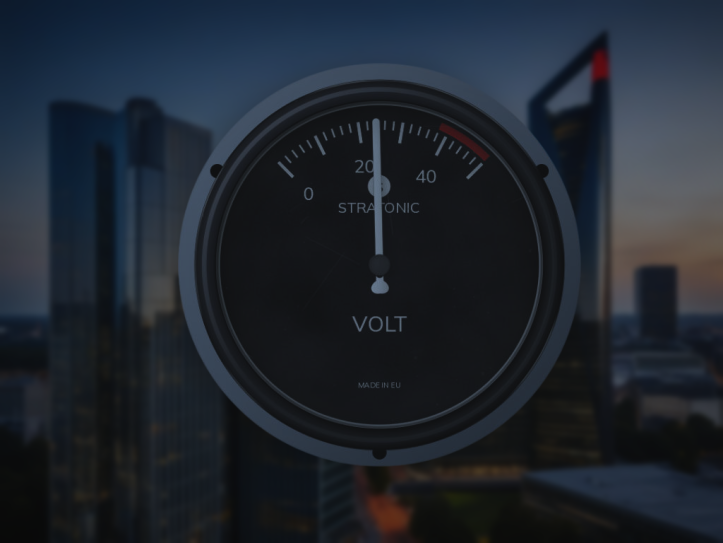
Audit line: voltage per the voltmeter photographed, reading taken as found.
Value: 24 V
